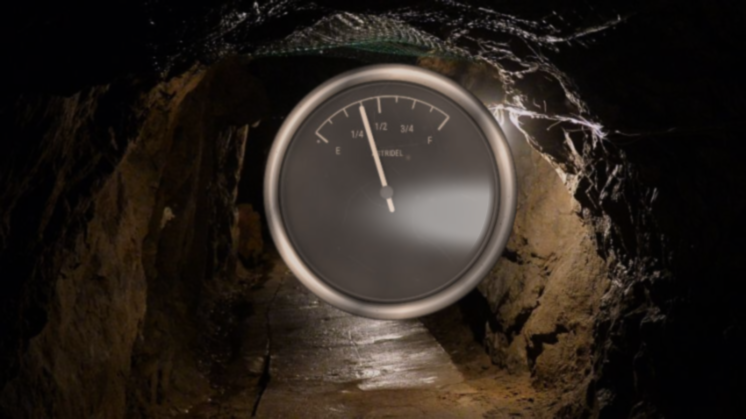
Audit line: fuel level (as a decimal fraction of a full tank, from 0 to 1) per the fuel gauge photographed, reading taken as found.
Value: 0.375
